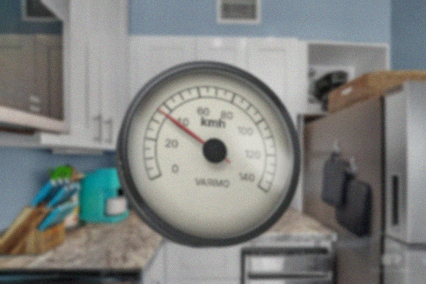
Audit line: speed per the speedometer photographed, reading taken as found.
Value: 35 km/h
